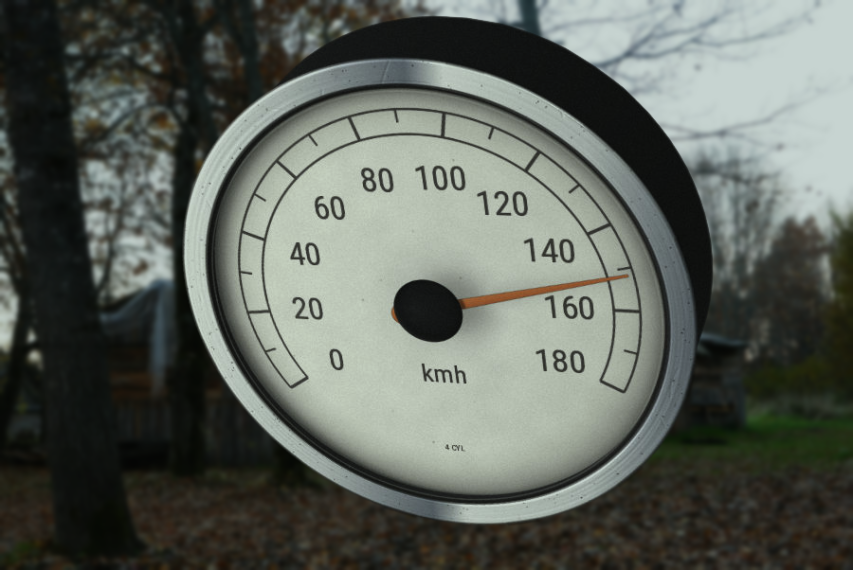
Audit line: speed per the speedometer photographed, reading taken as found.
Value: 150 km/h
